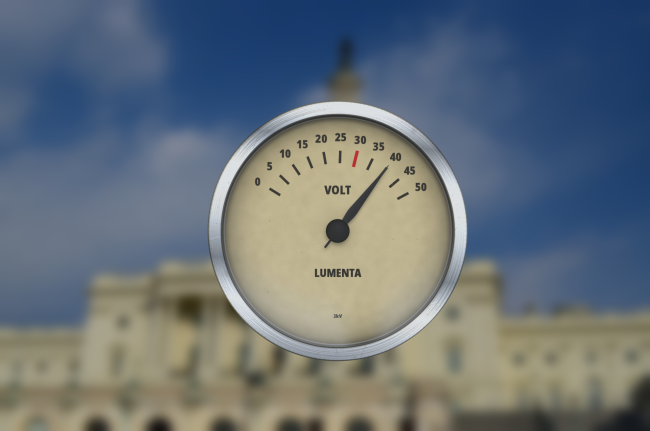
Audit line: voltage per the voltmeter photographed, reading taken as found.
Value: 40 V
